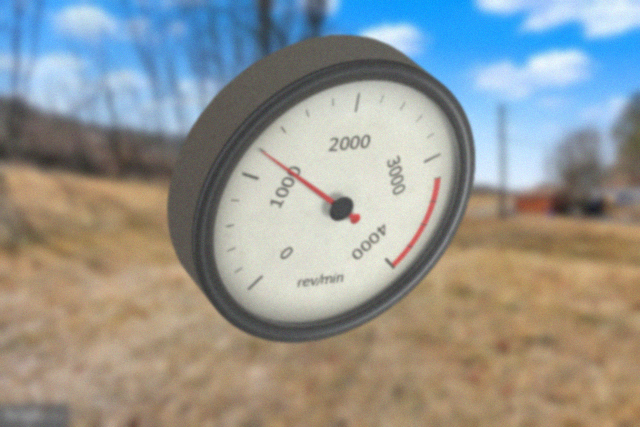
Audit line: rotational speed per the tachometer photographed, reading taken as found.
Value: 1200 rpm
